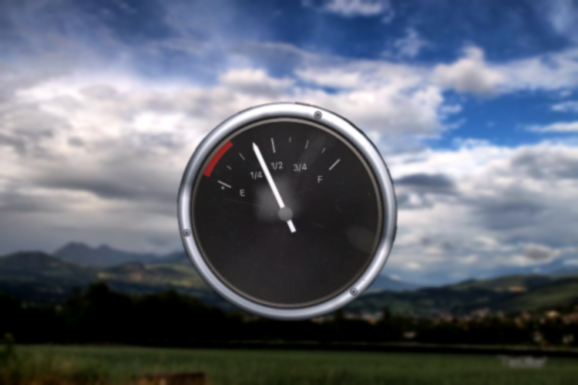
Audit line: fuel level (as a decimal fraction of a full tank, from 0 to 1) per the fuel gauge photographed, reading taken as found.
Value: 0.375
